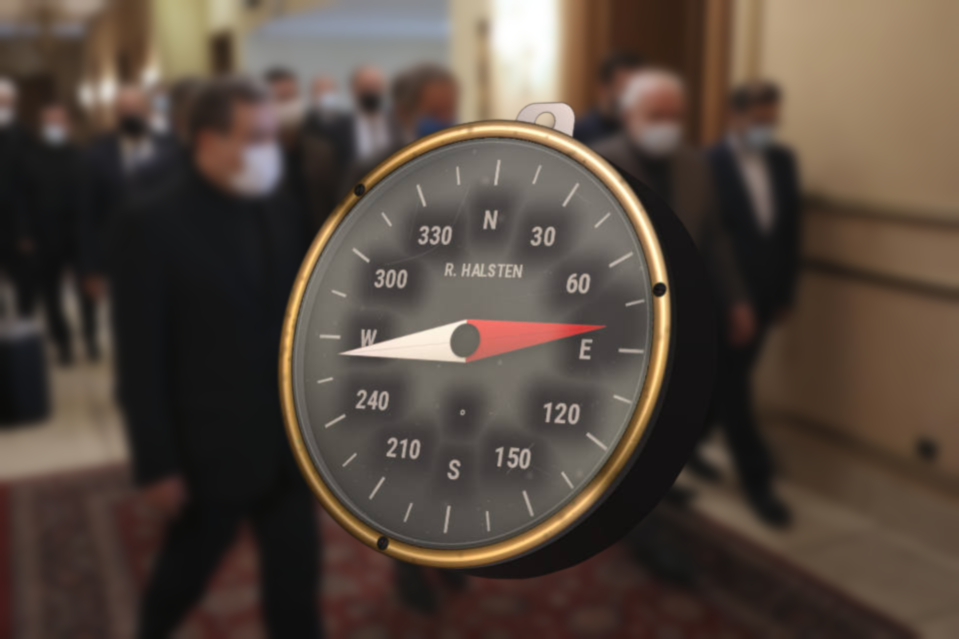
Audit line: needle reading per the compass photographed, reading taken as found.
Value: 82.5 °
